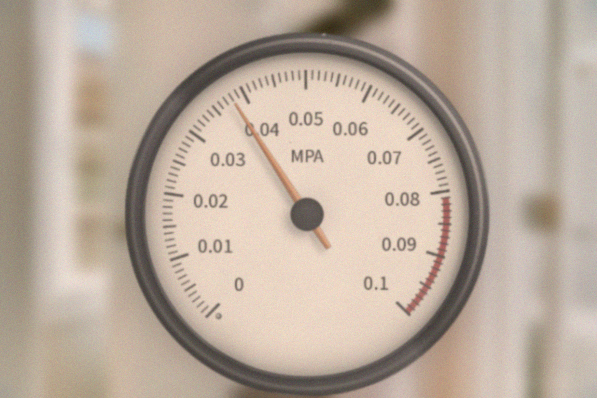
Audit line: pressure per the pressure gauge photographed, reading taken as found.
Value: 0.038 MPa
